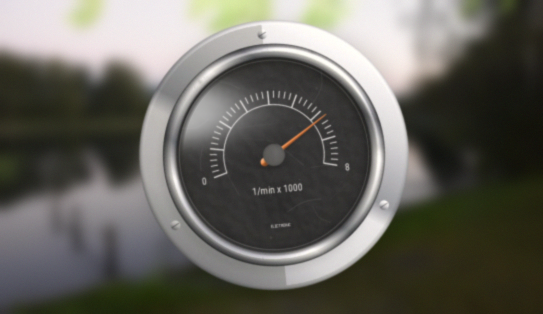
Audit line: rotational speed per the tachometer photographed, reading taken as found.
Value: 6200 rpm
